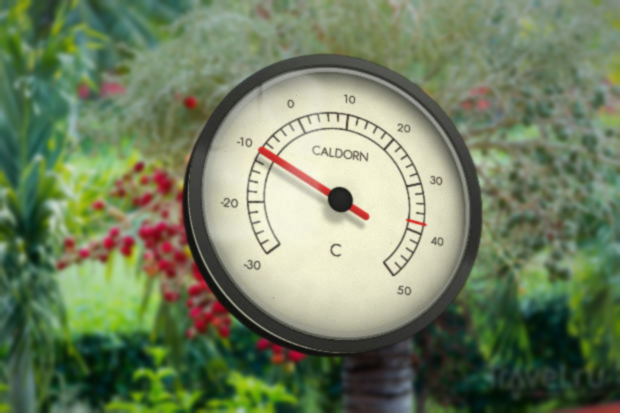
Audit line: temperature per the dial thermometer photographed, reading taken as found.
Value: -10 °C
